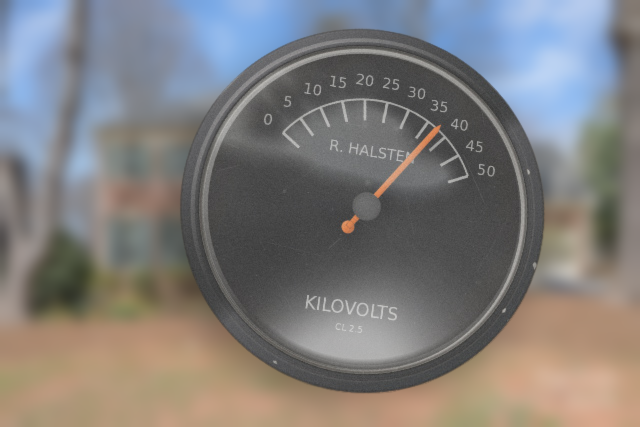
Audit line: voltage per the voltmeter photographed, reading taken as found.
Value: 37.5 kV
